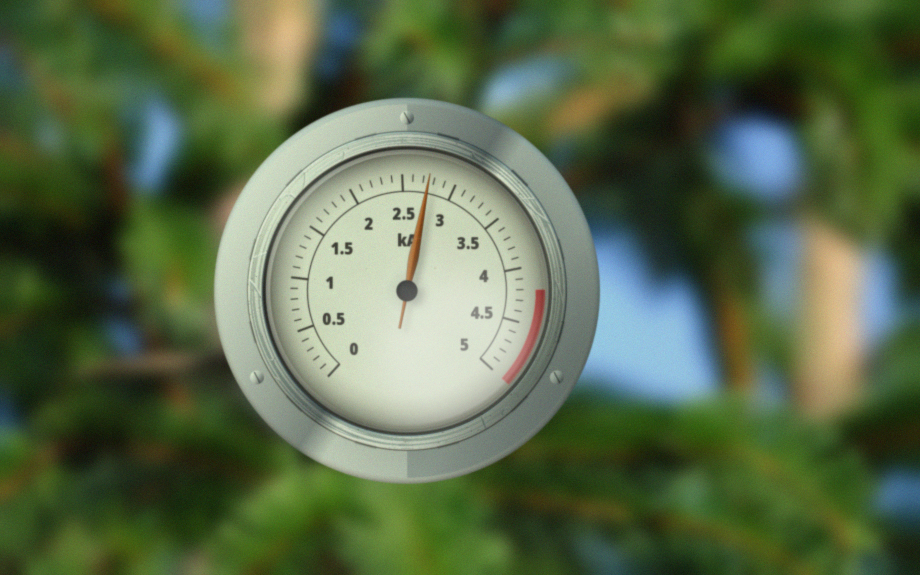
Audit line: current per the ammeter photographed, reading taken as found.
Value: 2.75 kA
